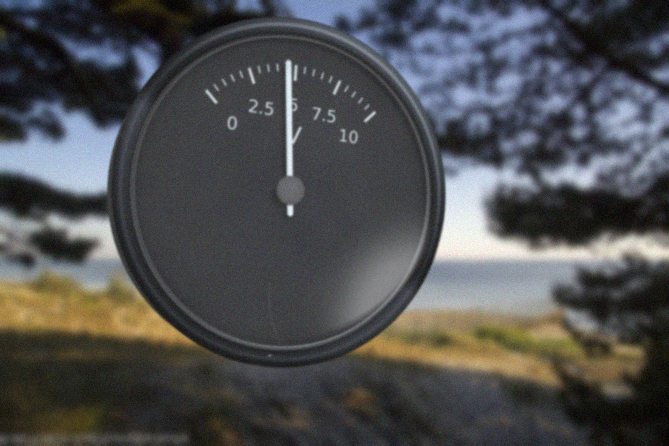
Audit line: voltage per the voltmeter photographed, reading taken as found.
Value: 4.5 V
